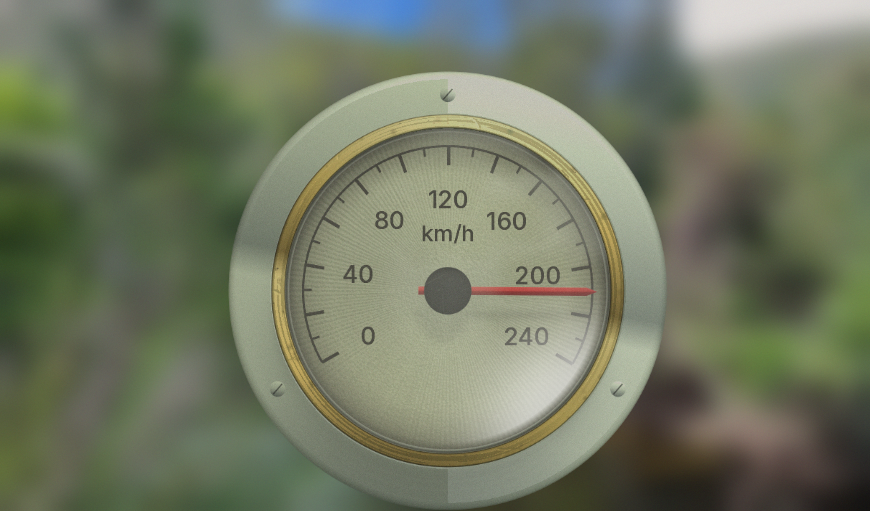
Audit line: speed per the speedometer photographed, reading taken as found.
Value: 210 km/h
